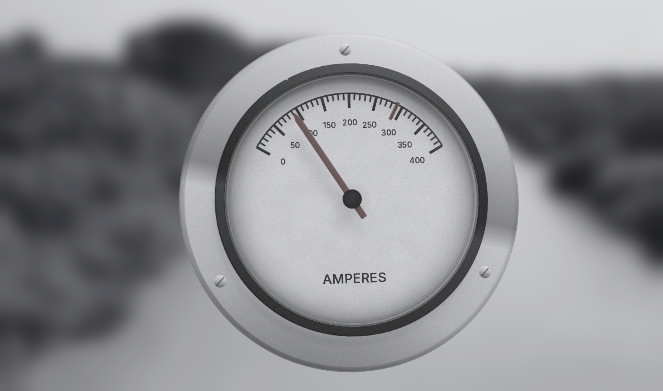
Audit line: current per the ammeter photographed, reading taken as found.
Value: 90 A
